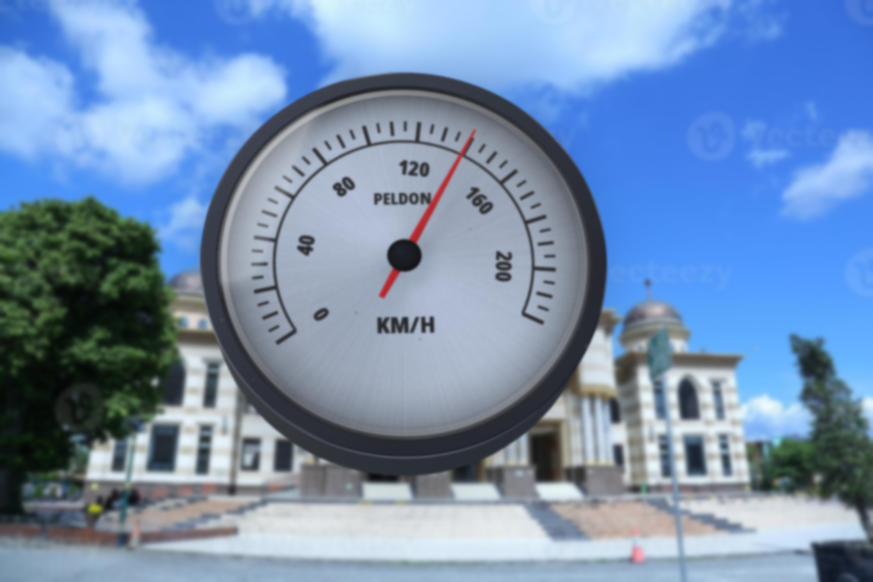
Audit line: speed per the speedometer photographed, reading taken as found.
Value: 140 km/h
